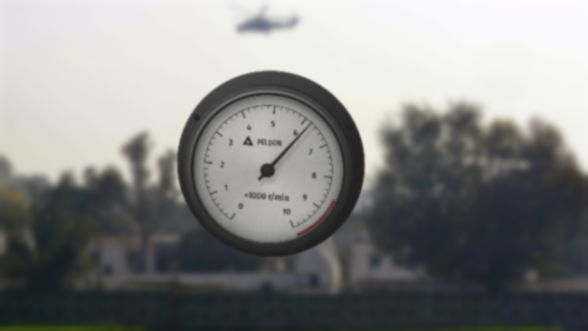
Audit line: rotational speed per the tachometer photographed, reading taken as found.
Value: 6200 rpm
